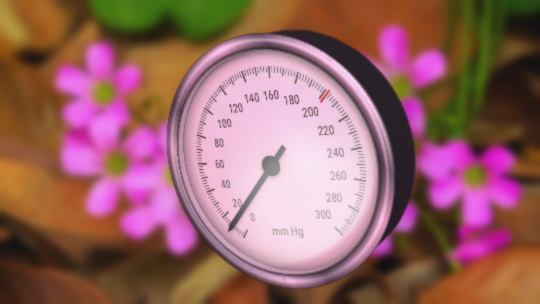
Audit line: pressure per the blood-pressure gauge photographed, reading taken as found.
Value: 10 mmHg
